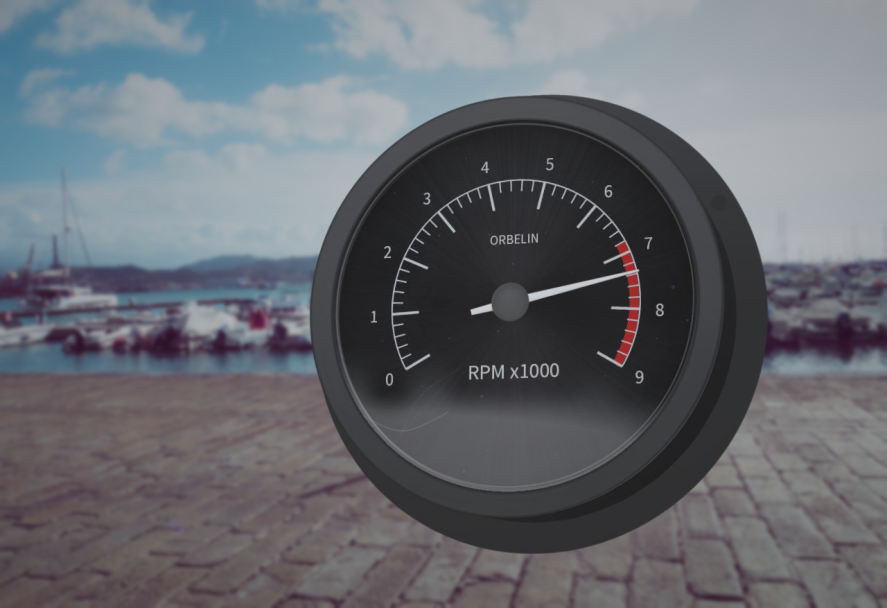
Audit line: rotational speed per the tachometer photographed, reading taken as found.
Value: 7400 rpm
